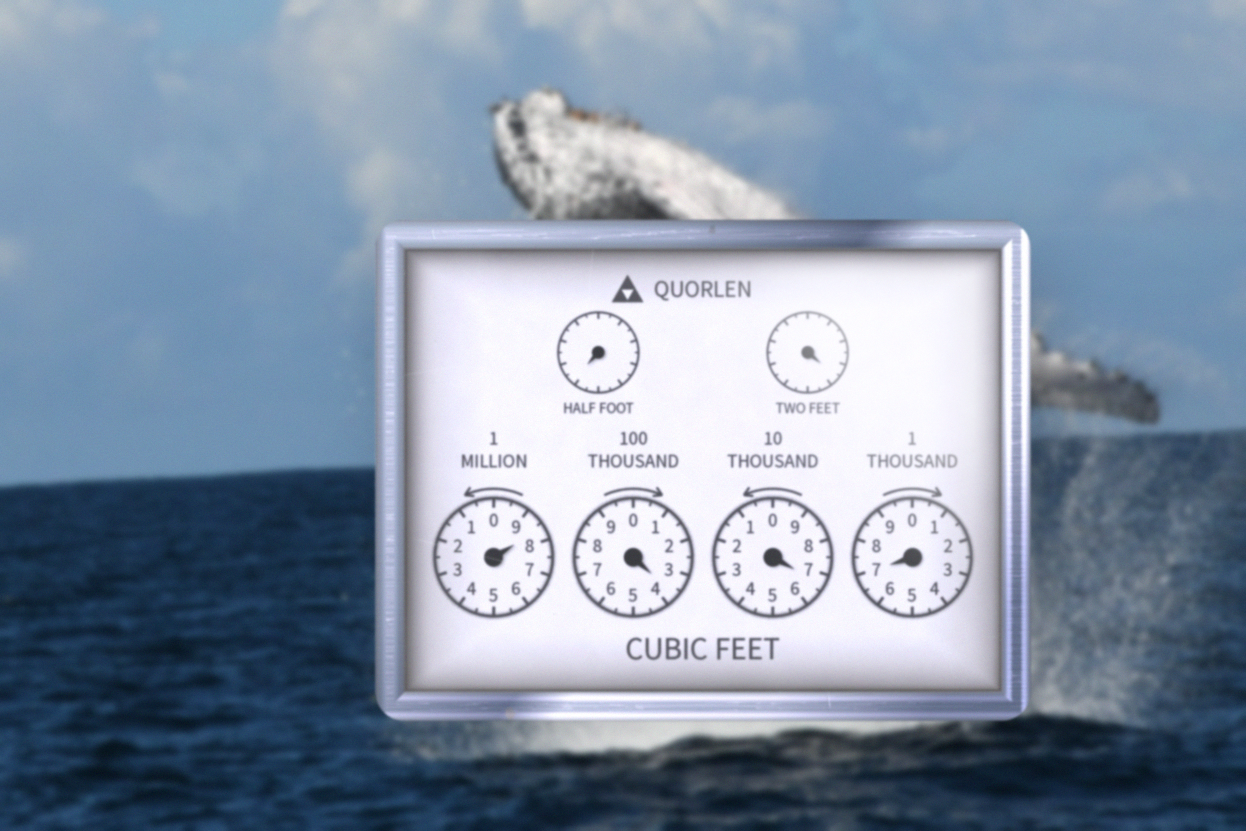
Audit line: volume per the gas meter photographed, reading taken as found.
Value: 836700 ft³
